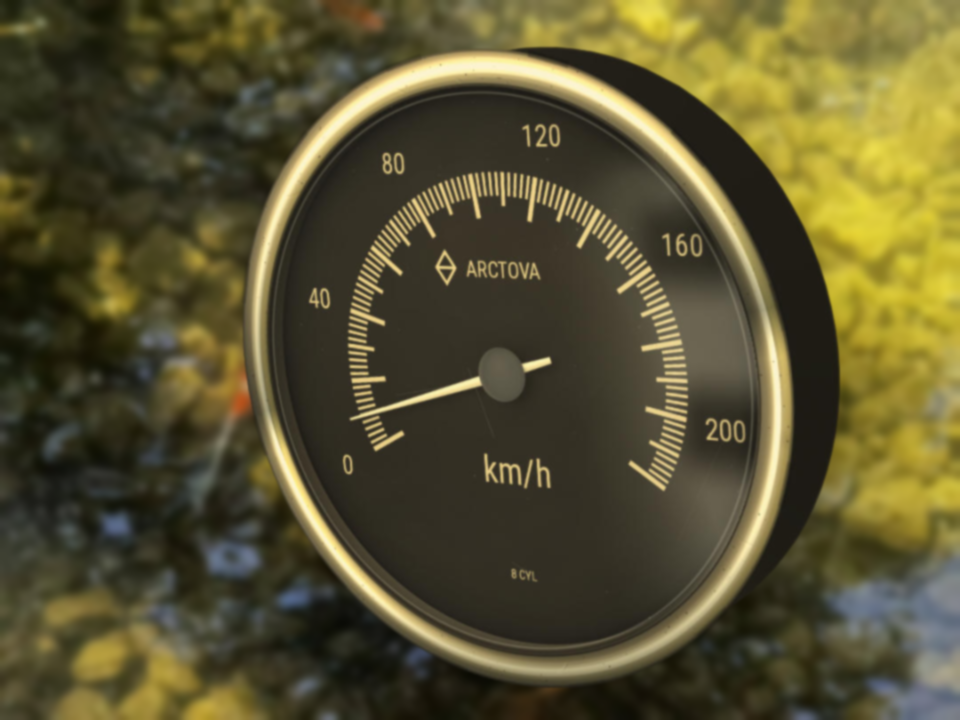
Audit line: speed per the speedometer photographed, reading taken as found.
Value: 10 km/h
